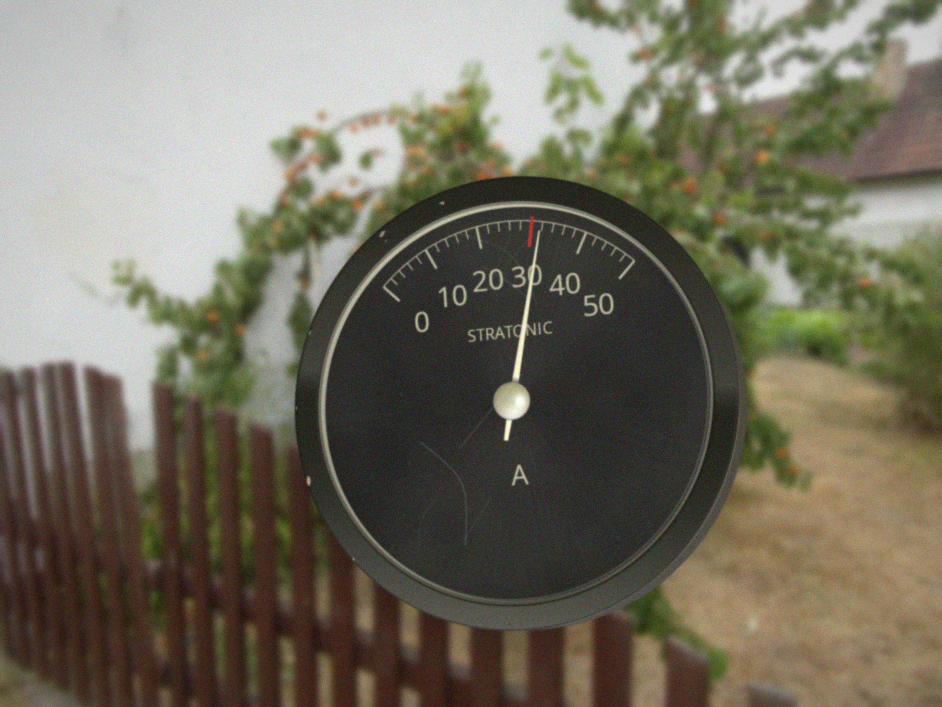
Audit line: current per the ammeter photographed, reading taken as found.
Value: 32 A
